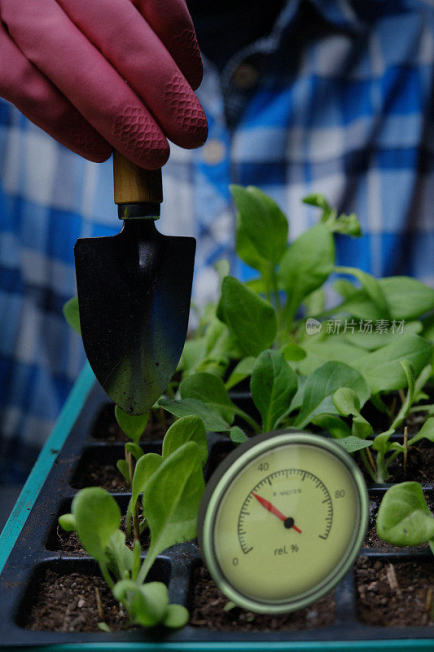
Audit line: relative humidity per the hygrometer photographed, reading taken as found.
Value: 30 %
